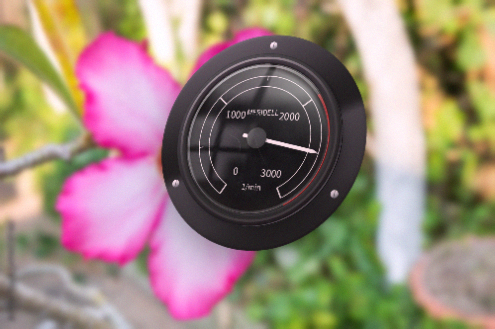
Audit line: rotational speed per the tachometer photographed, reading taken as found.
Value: 2500 rpm
